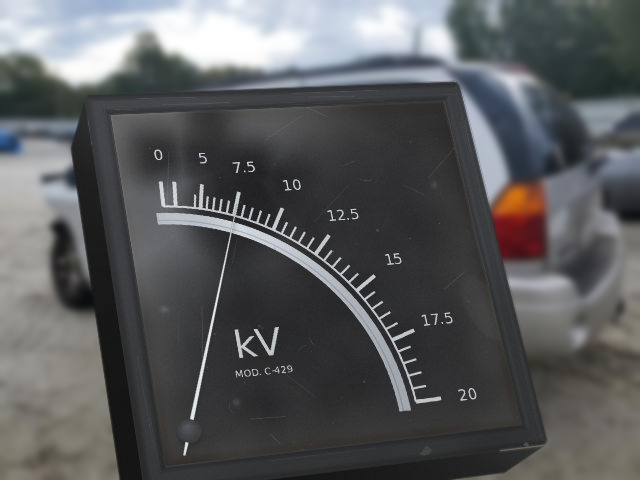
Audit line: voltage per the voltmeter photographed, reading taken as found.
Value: 7.5 kV
